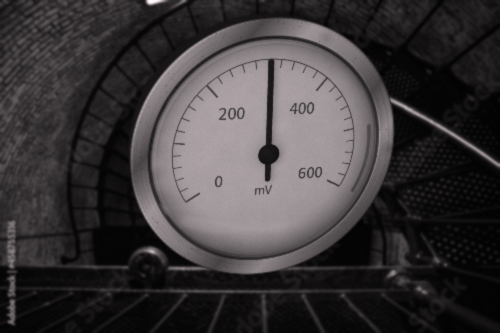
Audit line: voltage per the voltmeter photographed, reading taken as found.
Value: 300 mV
